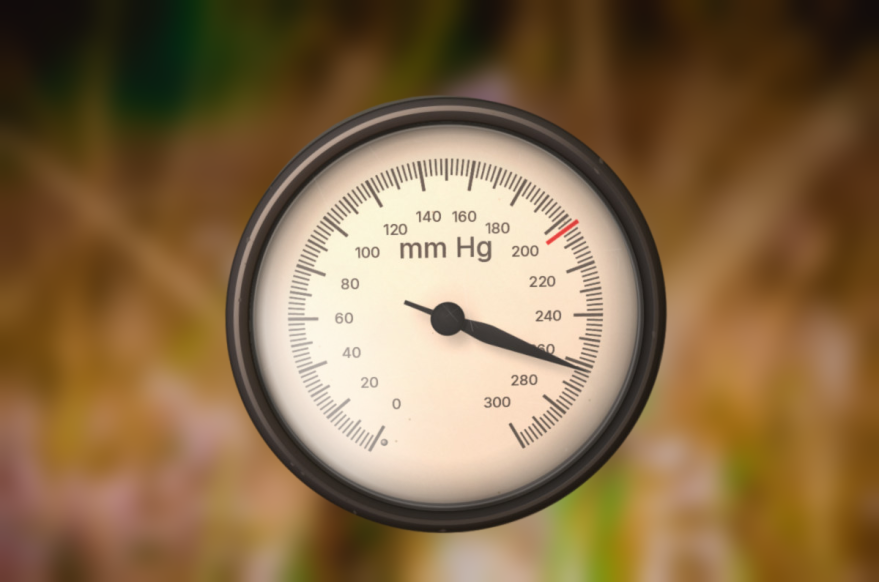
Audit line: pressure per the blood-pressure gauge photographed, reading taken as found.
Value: 262 mmHg
